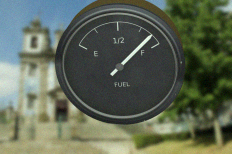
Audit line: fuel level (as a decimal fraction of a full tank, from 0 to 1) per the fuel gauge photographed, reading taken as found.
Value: 0.875
